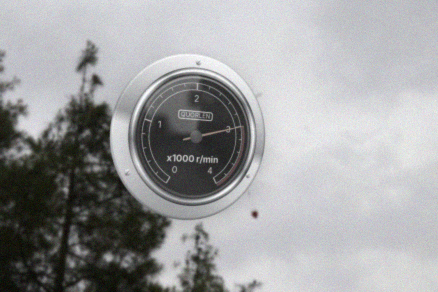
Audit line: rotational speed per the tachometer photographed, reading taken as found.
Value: 3000 rpm
